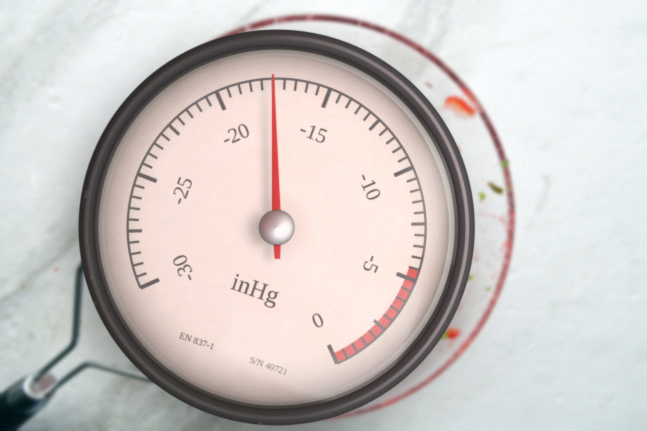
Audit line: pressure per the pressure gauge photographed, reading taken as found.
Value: -17.5 inHg
